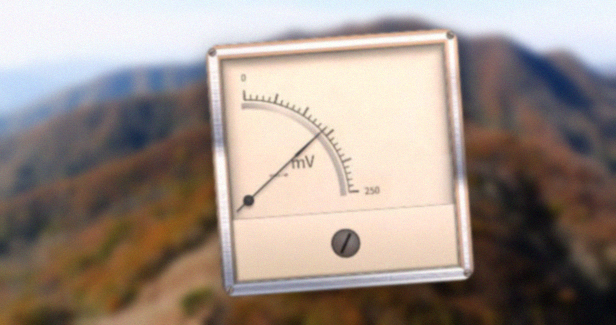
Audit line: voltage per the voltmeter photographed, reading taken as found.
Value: 140 mV
